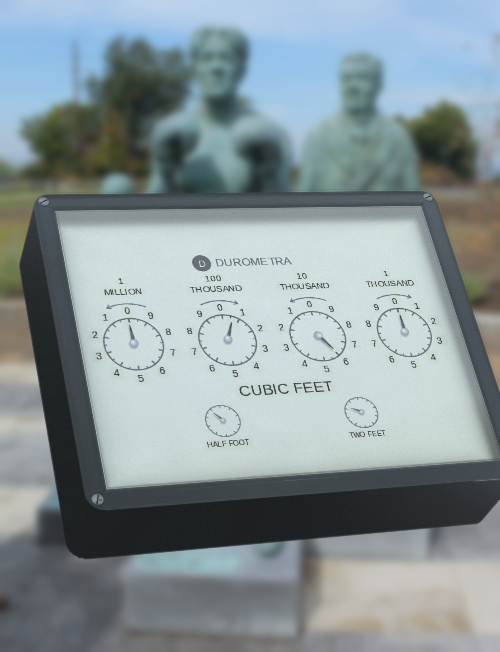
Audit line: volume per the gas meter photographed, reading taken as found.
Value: 6000 ft³
